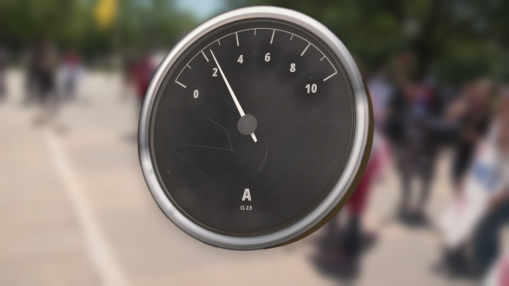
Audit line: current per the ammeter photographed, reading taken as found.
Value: 2.5 A
